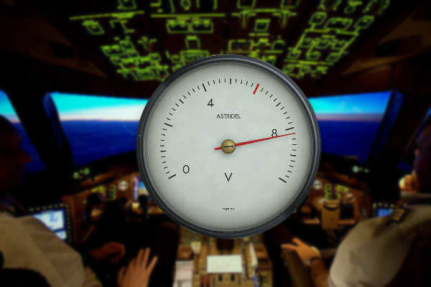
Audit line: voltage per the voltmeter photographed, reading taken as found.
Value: 8.2 V
